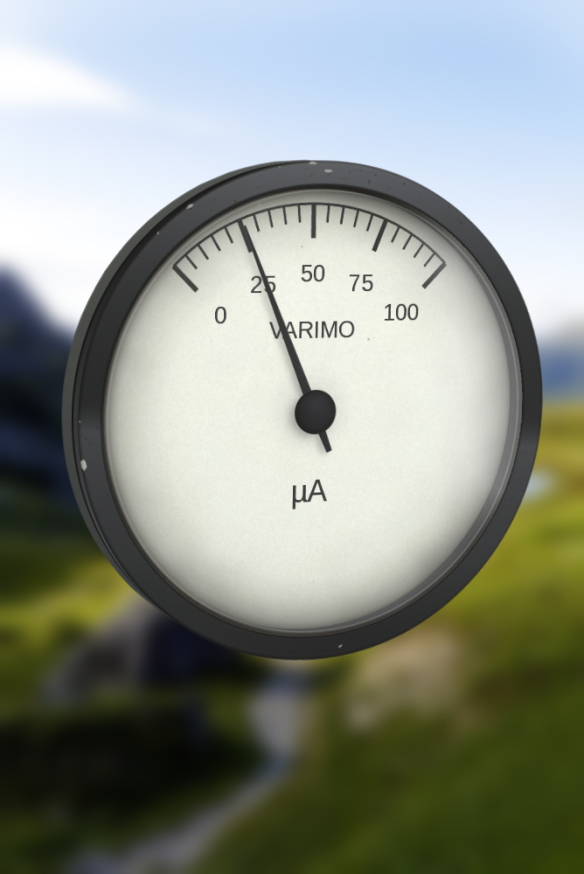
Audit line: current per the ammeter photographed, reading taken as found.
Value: 25 µA
